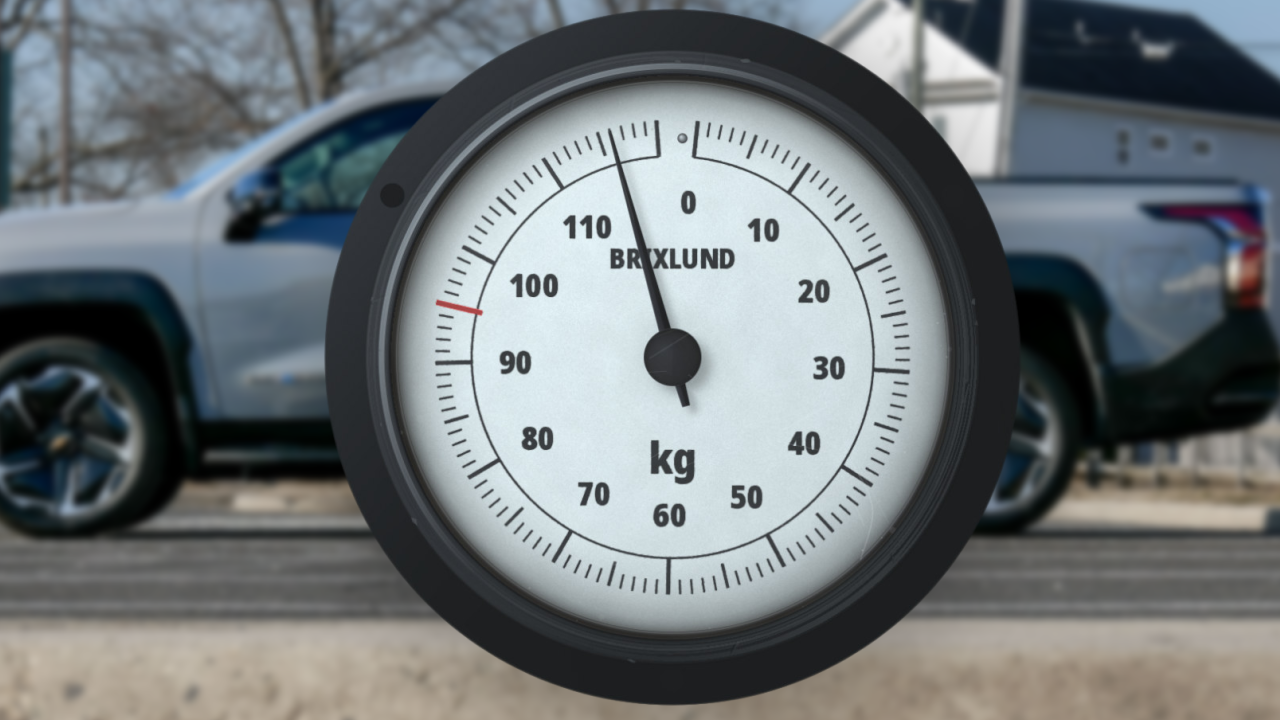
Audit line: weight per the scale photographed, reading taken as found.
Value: 116 kg
